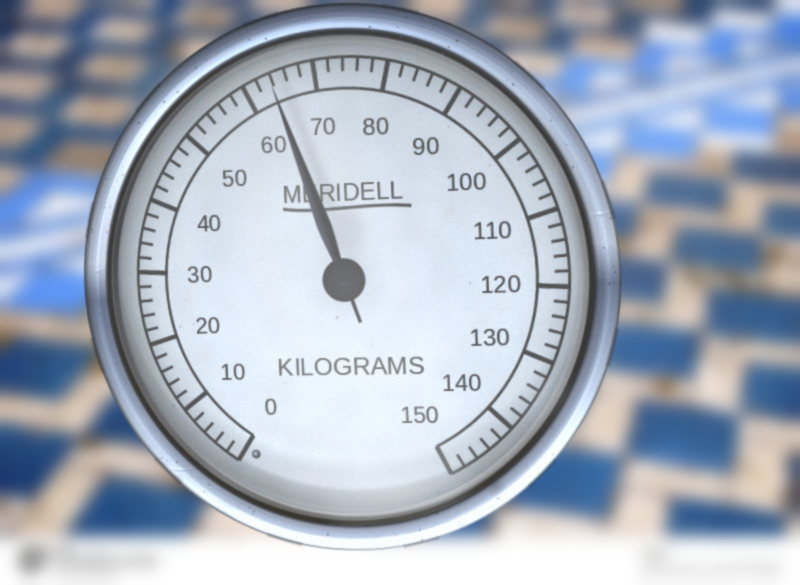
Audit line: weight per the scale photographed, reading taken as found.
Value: 64 kg
